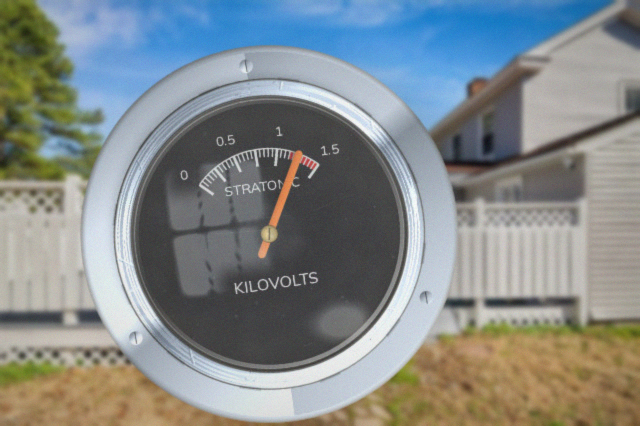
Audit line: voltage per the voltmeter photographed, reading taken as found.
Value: 1.25 kV
